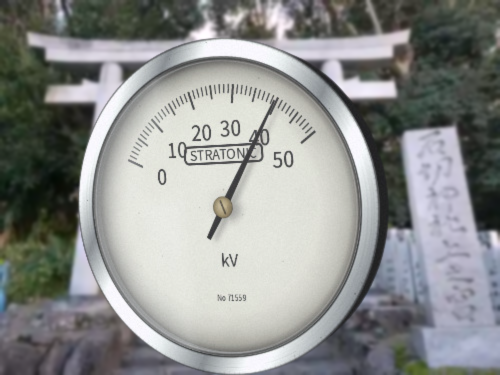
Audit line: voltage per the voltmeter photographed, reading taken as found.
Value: 40 kV
